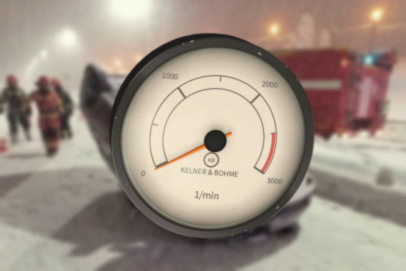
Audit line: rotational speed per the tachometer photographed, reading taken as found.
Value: 0 rpm
